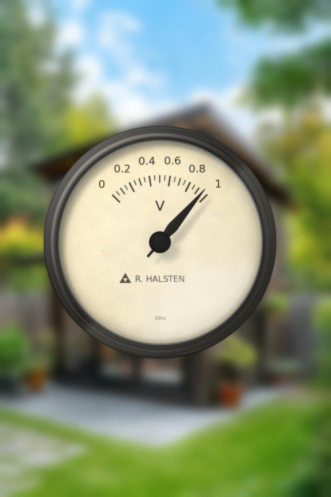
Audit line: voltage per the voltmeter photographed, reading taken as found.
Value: 0.95 V
